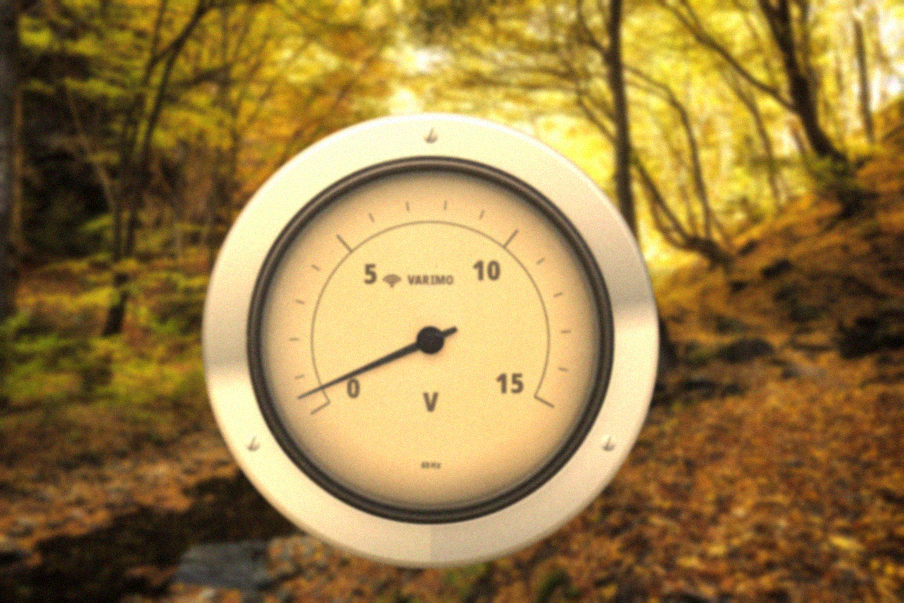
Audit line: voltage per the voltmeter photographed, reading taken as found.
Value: 0.5 V
